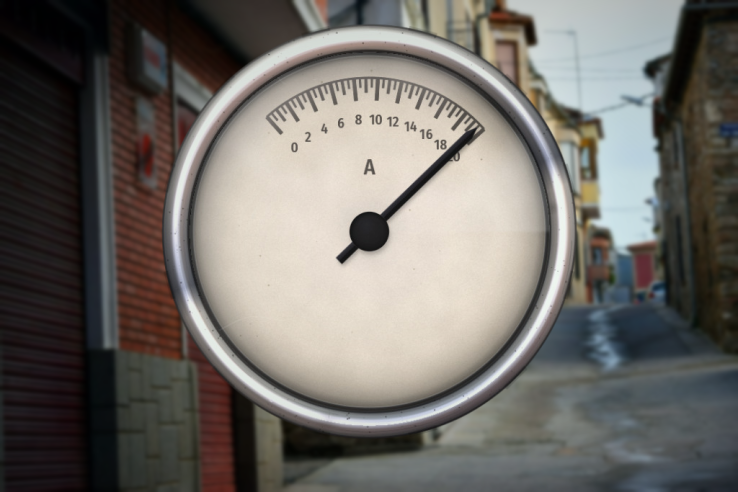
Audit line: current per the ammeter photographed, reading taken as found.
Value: 19.5 A
